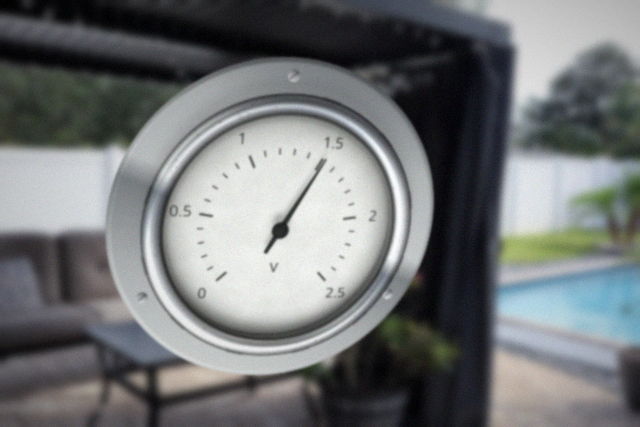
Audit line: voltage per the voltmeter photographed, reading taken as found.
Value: 1.5 V
